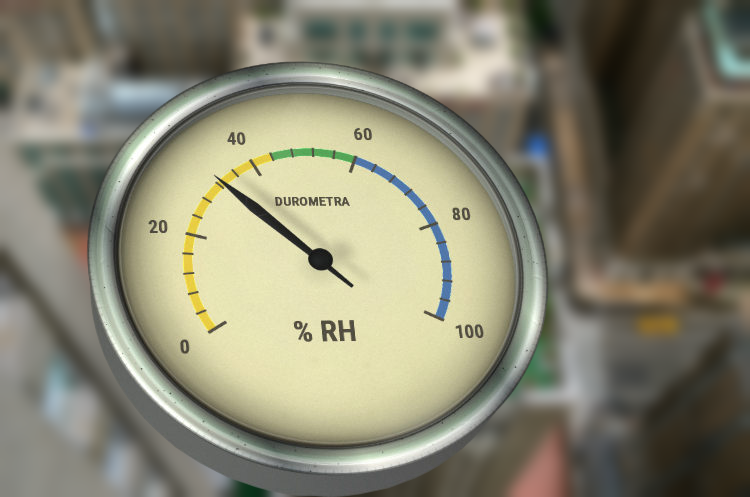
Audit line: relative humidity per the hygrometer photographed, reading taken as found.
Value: 32 %
